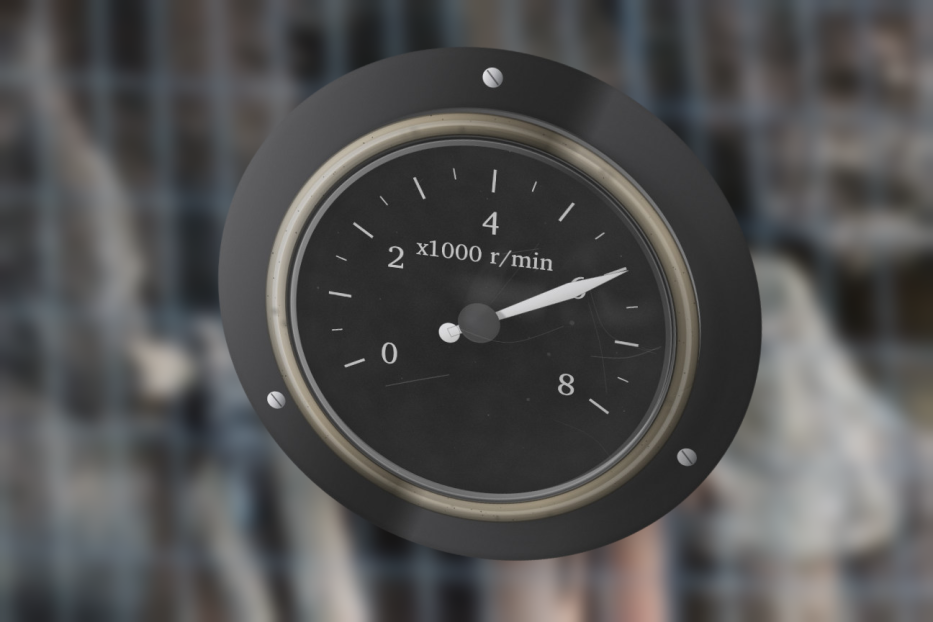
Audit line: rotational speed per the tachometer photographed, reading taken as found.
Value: 6000 rpm
